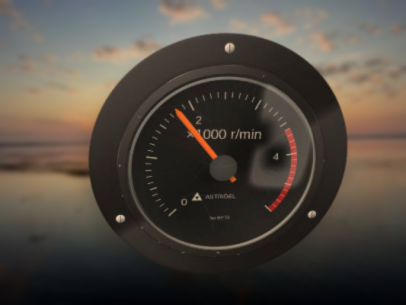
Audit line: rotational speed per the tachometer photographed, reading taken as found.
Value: 1800 rpm
